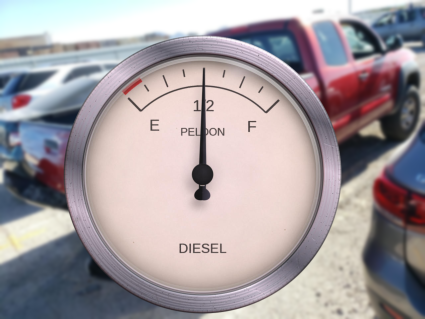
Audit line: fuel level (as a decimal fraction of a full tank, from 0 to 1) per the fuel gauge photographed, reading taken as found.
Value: 0.5
